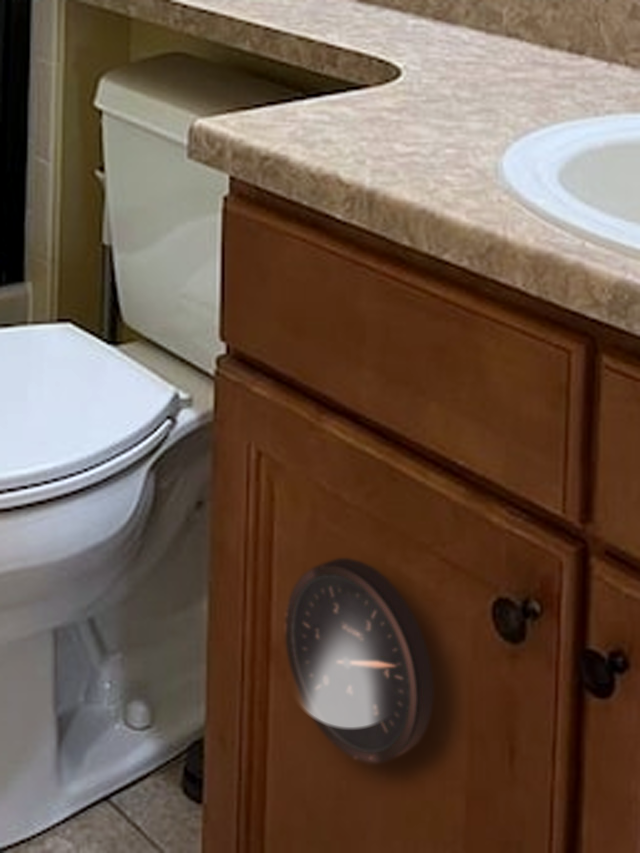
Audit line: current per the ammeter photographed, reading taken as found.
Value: 3.8 A
